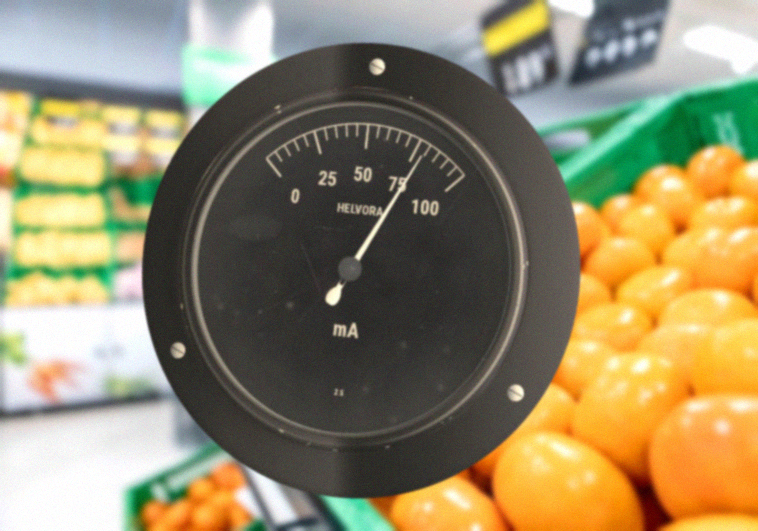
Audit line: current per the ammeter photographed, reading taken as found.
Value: 80 mA
